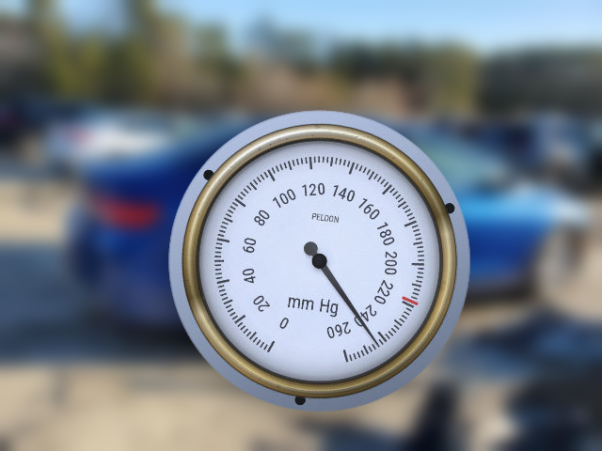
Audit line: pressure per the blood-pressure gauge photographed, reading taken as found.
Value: 244 mmHg
